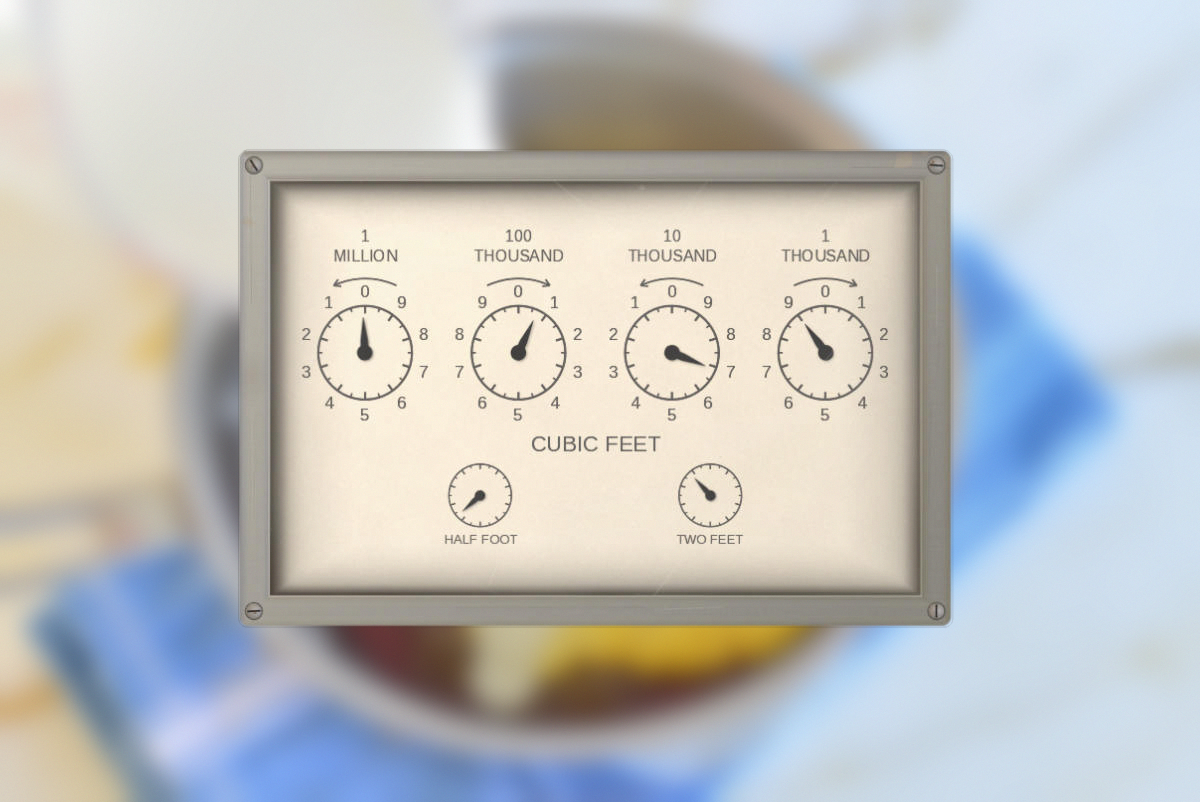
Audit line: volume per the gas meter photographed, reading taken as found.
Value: 6900 ft³
